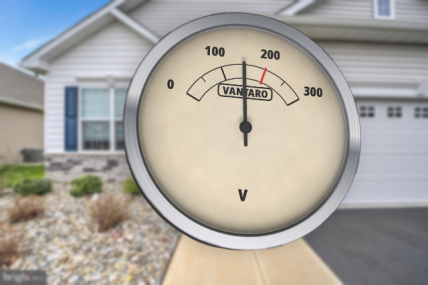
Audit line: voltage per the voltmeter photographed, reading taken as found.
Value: 150 V
